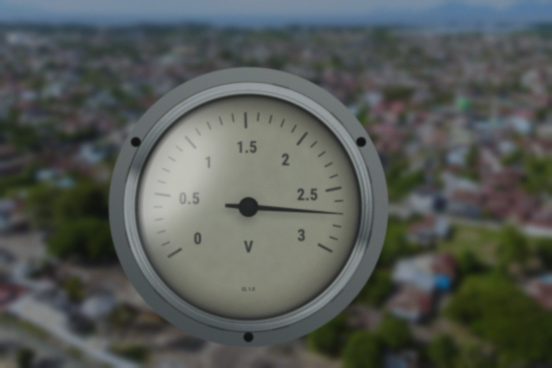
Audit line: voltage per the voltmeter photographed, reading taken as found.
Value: 2.7 V
